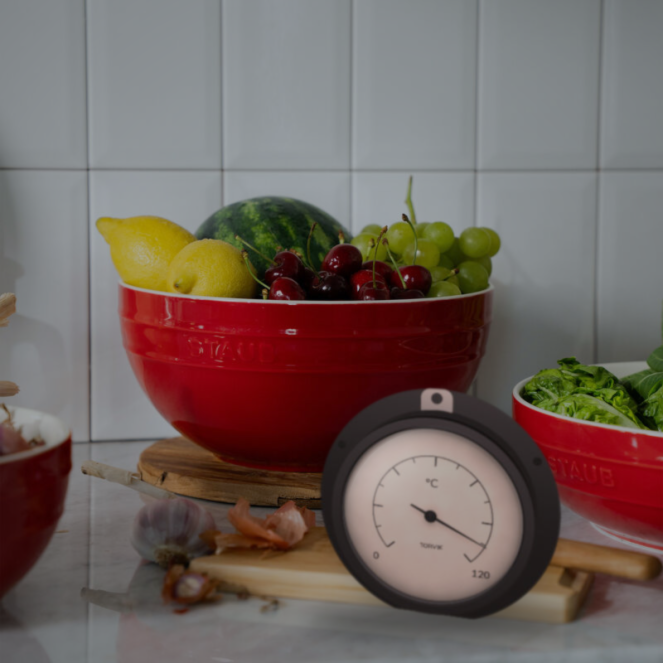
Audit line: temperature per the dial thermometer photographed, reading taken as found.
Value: 110 °C
